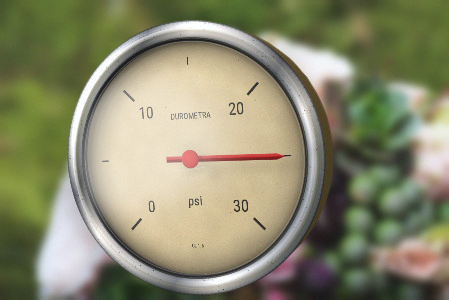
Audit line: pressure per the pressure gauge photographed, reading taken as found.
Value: 25 psi
